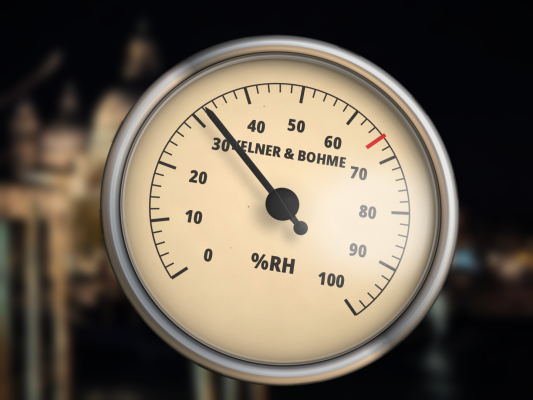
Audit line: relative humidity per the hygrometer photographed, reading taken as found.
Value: 32 %
